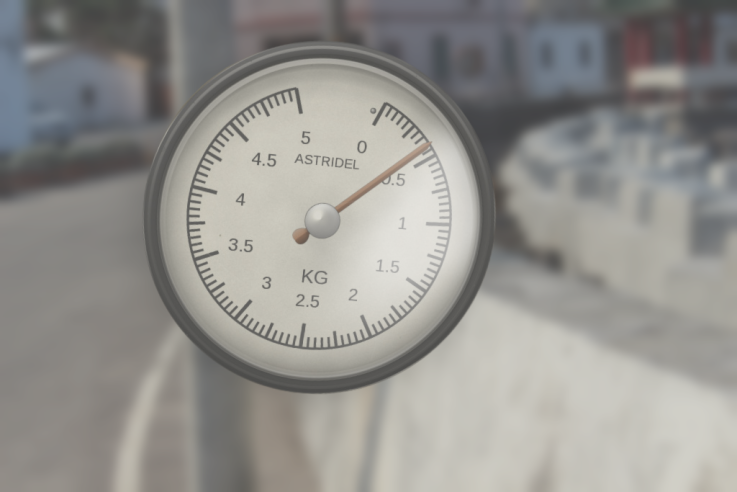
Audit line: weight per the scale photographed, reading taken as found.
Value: 0.4 kg
